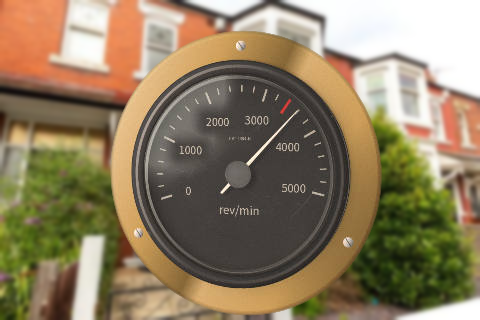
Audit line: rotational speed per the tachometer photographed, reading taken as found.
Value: 3600 rpm
